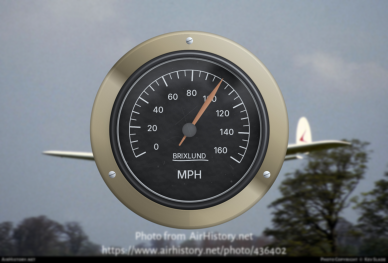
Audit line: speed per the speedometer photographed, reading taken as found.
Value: 100 mph
